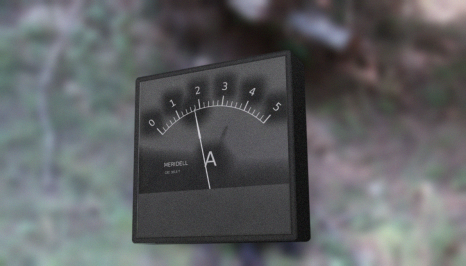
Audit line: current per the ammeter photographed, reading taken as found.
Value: 1.8 A
